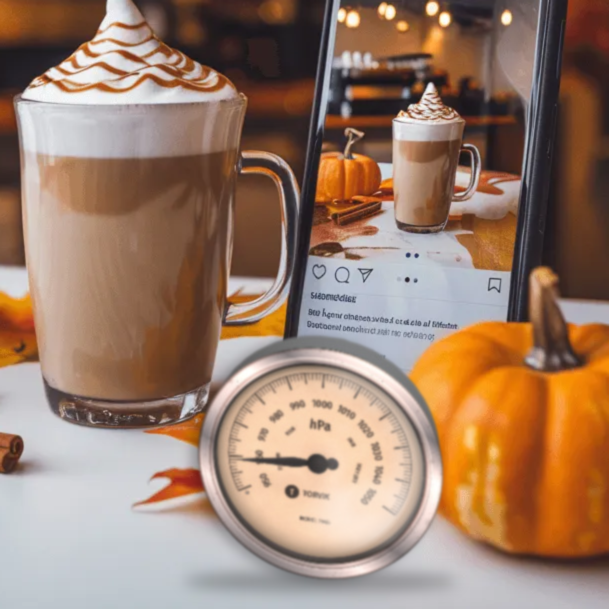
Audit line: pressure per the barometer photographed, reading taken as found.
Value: 960 hPa
